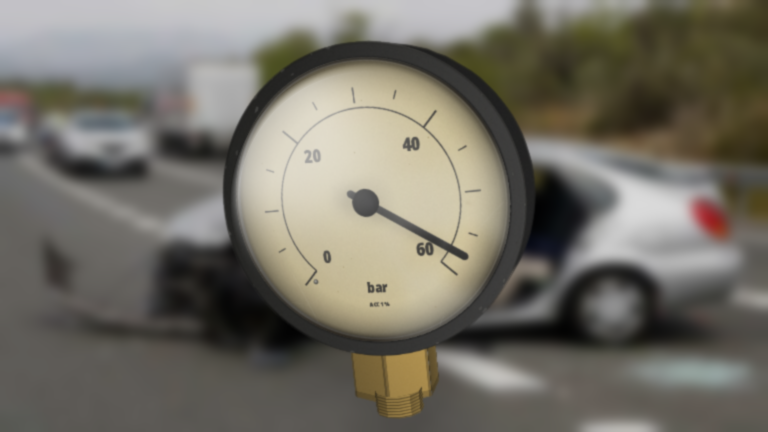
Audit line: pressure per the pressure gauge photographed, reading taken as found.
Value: 57.5 bar
